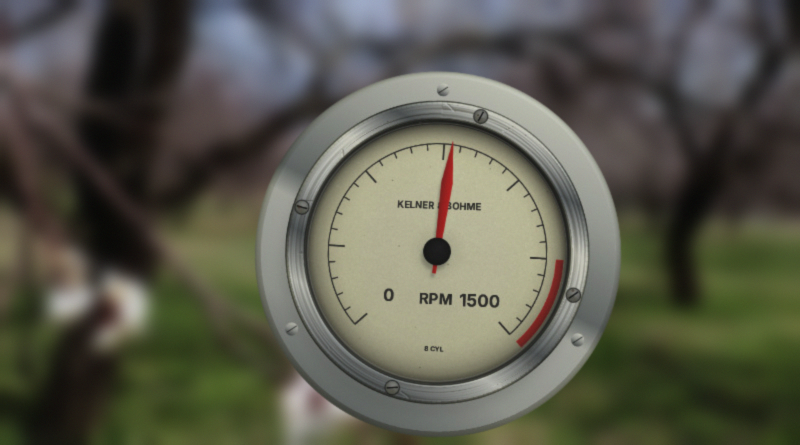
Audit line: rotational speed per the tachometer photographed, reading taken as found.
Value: 775 rpm
